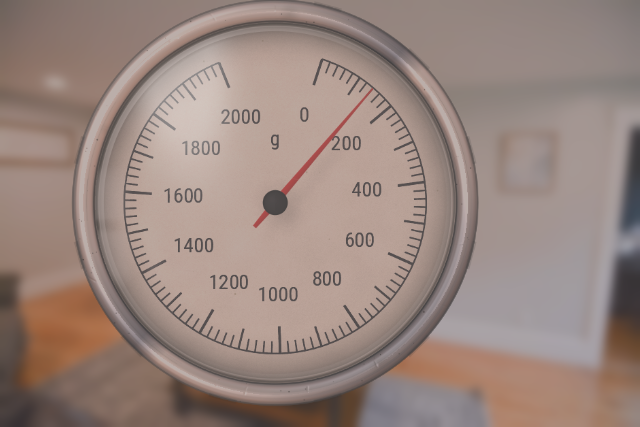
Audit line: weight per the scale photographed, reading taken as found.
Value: 140 g
